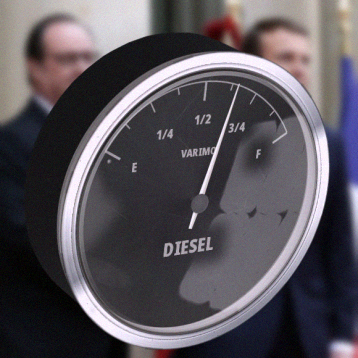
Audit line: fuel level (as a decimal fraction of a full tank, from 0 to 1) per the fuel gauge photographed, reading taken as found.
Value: 0.625
